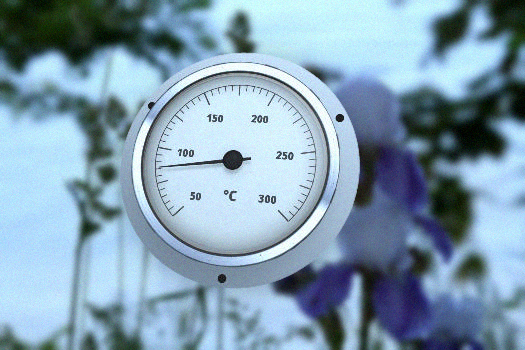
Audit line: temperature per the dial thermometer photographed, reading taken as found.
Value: 85 °C
